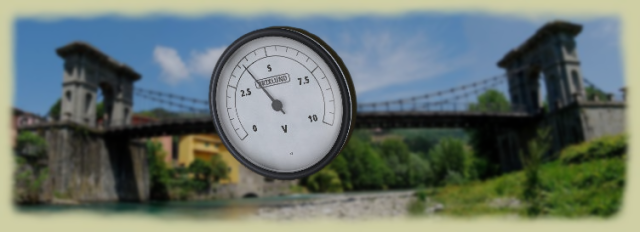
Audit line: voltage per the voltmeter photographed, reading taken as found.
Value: 3.75 V
